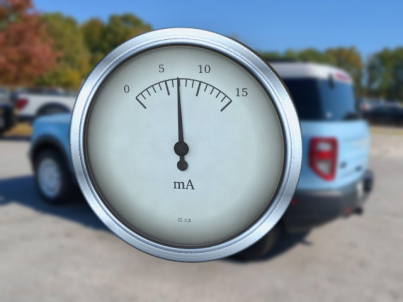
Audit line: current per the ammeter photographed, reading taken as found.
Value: 7 mA
